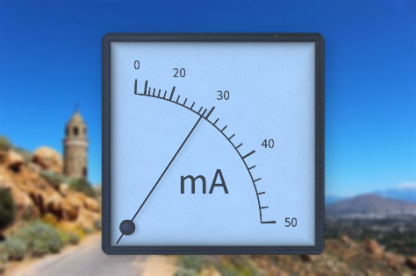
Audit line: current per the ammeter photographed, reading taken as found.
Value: 29 mA
